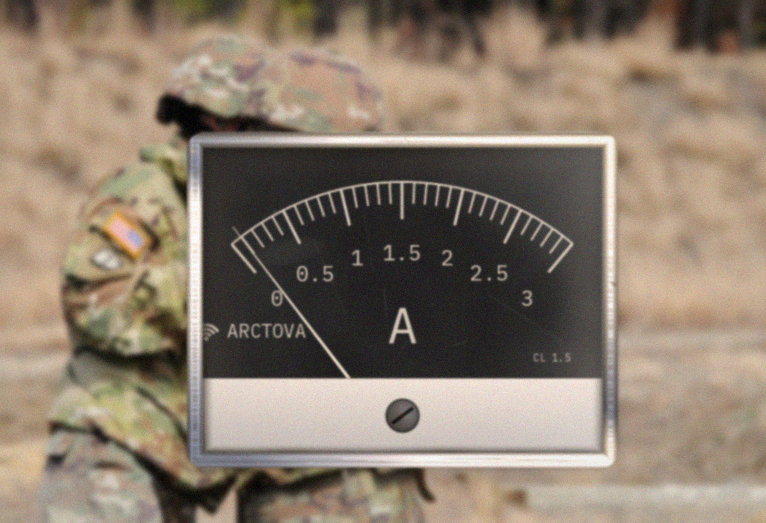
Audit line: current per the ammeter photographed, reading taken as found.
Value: 0.1 A
